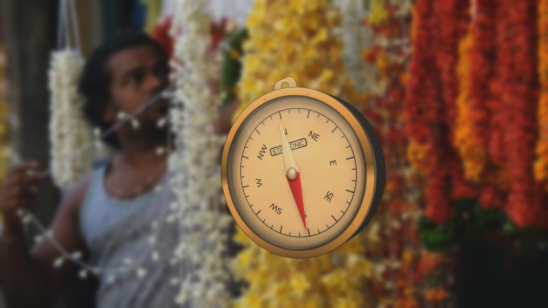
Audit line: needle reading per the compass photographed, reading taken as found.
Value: 180 °
